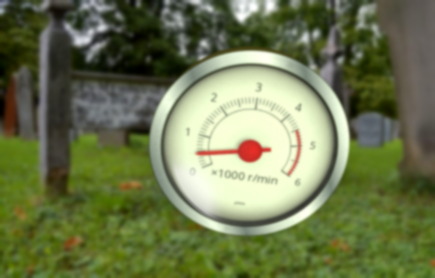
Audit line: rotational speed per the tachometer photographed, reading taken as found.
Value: 500 rpm
